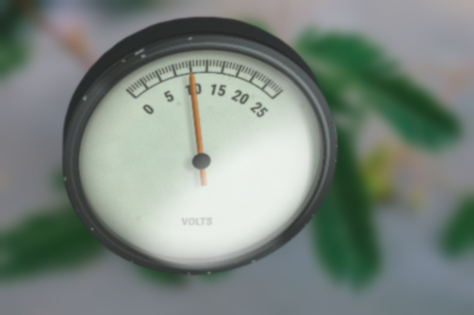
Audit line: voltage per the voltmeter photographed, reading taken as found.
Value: 10 V
